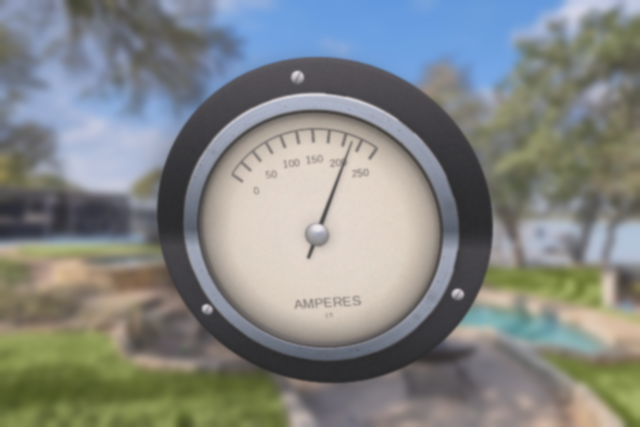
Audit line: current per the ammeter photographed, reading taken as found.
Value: 212.5 A
